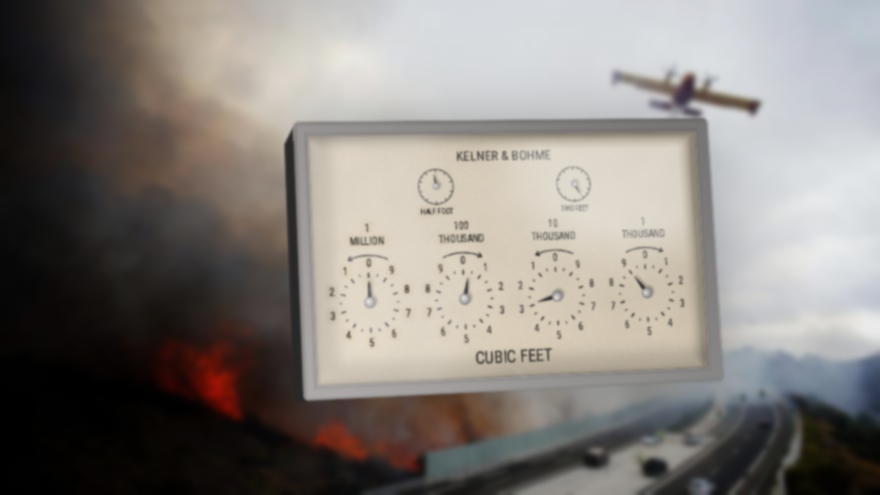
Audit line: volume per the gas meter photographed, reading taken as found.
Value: 2900 ft³
